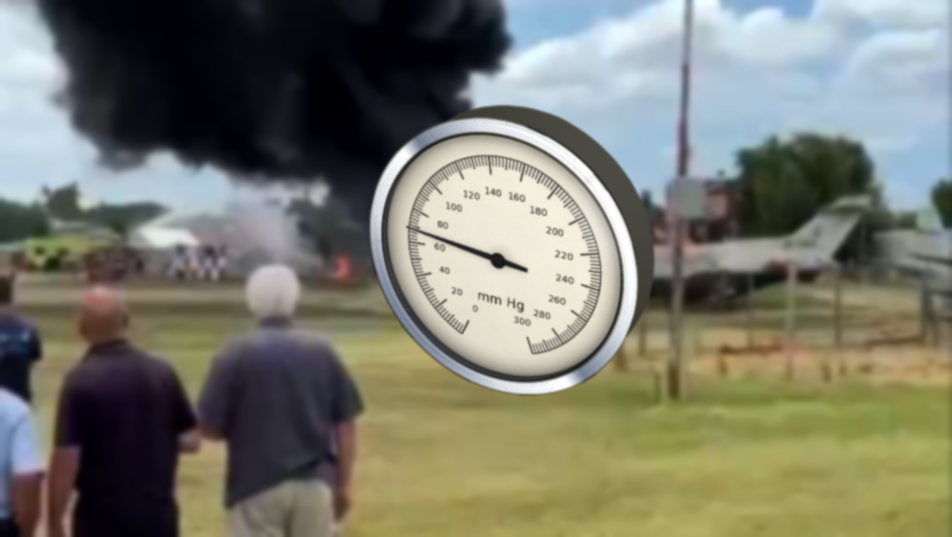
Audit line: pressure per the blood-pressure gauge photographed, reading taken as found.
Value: 70 mmHg
